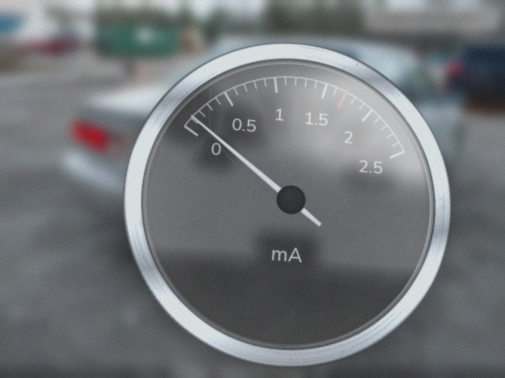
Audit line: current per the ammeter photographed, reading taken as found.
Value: 0.1 mA
